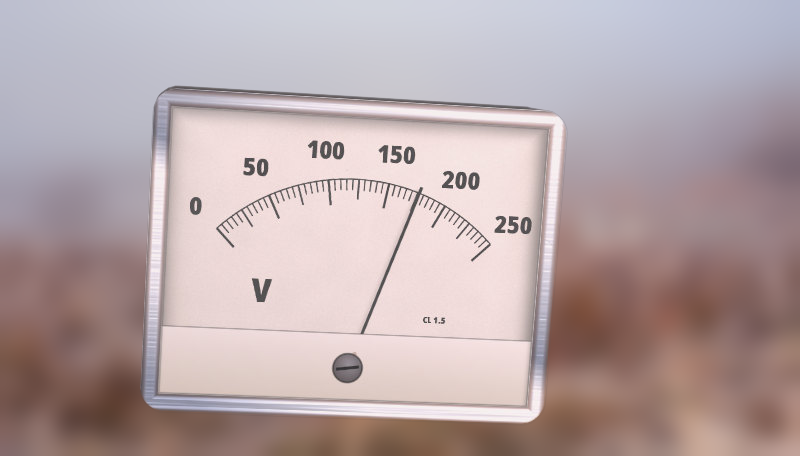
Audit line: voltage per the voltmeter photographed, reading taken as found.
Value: 175 V
